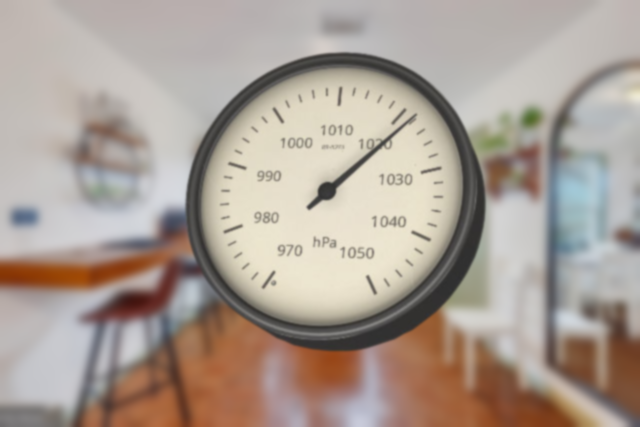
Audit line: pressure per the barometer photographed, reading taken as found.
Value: 1022 hPa
